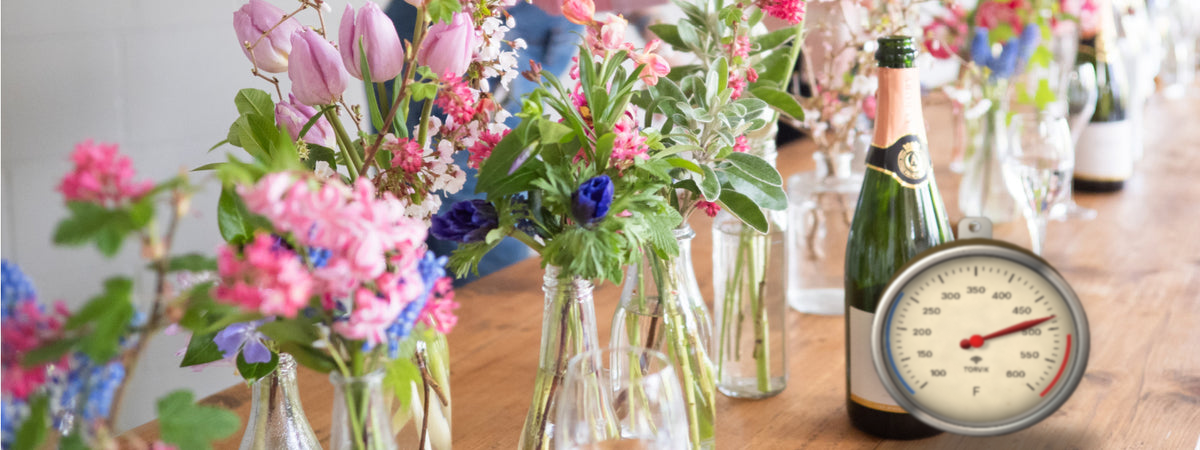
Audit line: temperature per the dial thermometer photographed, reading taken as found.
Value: 480 °F
